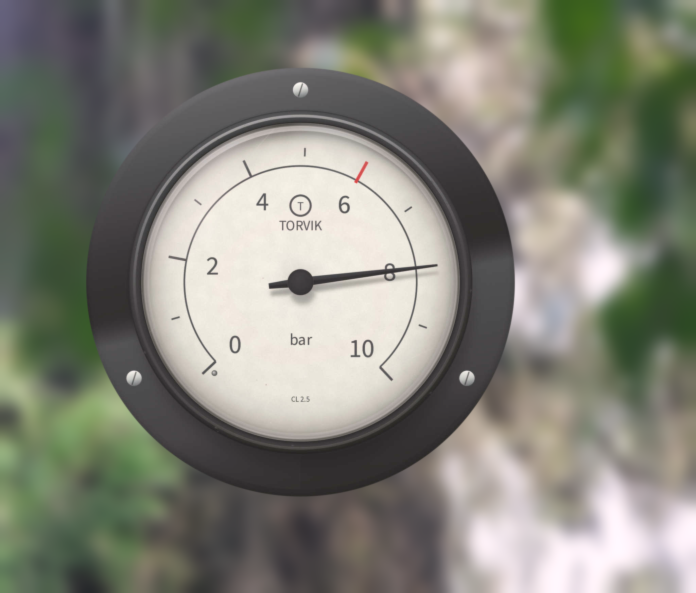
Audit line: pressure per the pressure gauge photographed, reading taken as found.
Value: 8 bar
